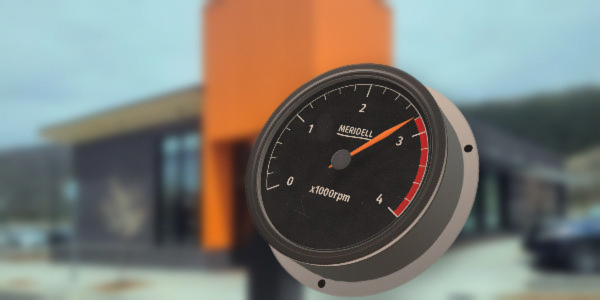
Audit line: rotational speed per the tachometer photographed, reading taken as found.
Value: 2800 rpm
